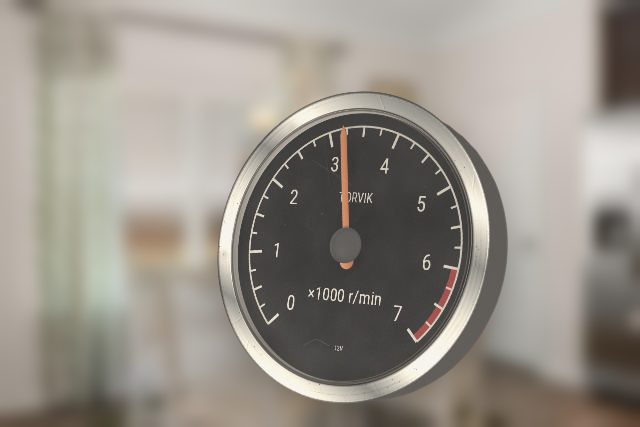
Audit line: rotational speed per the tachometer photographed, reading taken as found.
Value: 3250 rpm
